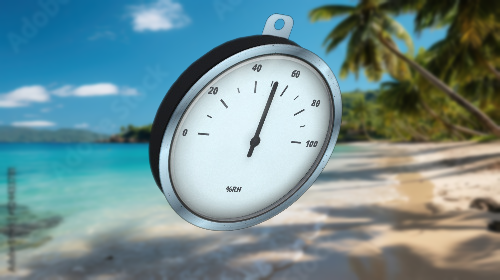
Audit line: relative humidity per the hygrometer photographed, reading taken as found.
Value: 50 %
